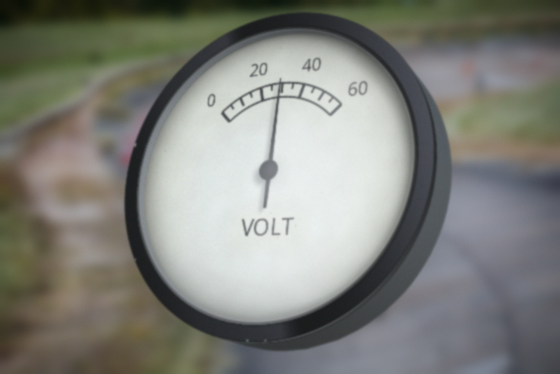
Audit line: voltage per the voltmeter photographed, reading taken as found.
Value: 30 V
